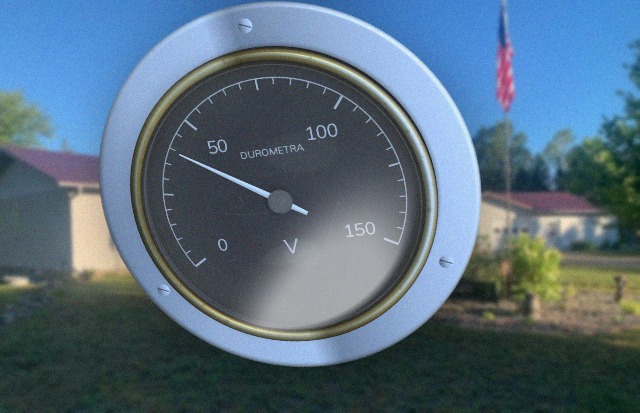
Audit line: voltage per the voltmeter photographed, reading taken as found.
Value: 40 V
